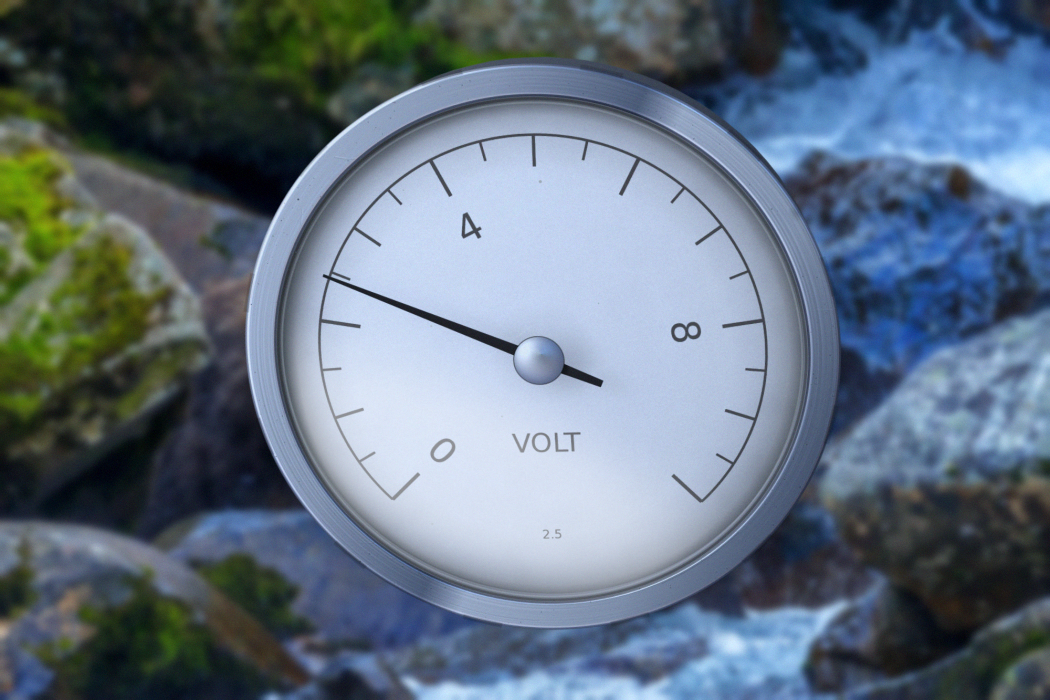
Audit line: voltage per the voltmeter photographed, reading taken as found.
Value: 2.5 V
